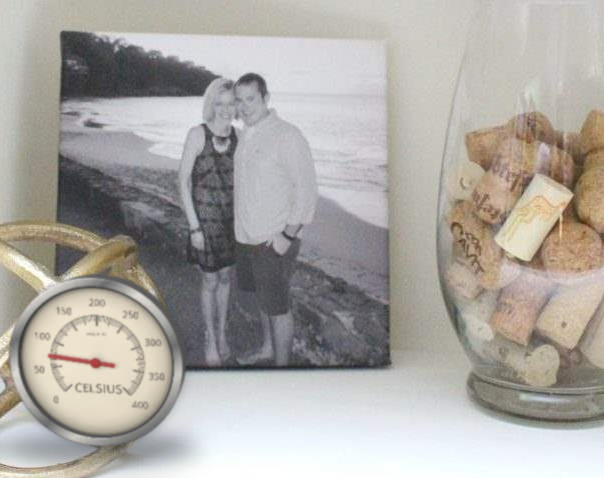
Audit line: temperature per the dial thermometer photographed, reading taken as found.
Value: 75 °C
